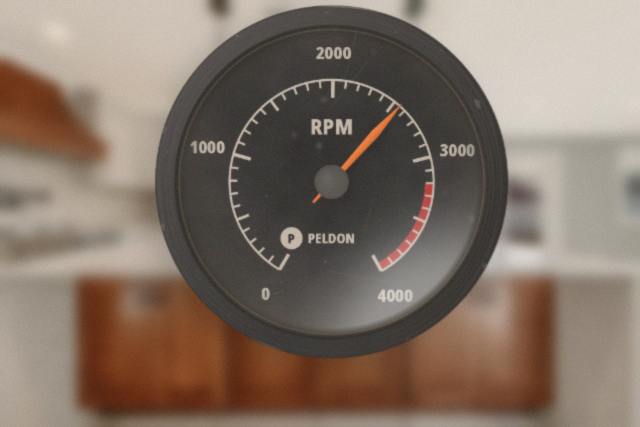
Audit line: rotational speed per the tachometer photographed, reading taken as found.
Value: 2550 rpm
